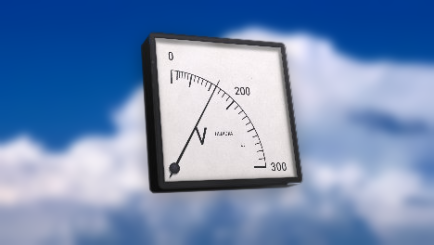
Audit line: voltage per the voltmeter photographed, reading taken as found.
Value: 160 V
